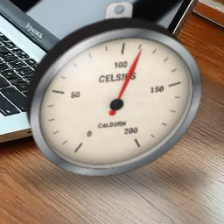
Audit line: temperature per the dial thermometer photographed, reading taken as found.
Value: 110 °C
